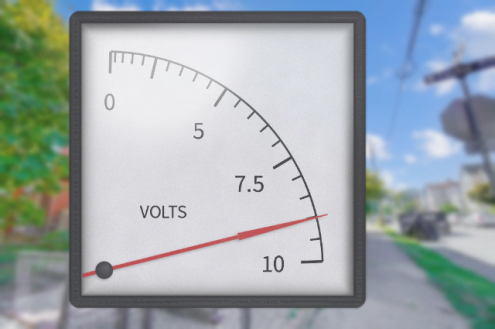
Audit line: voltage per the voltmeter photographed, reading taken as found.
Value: 9 V
